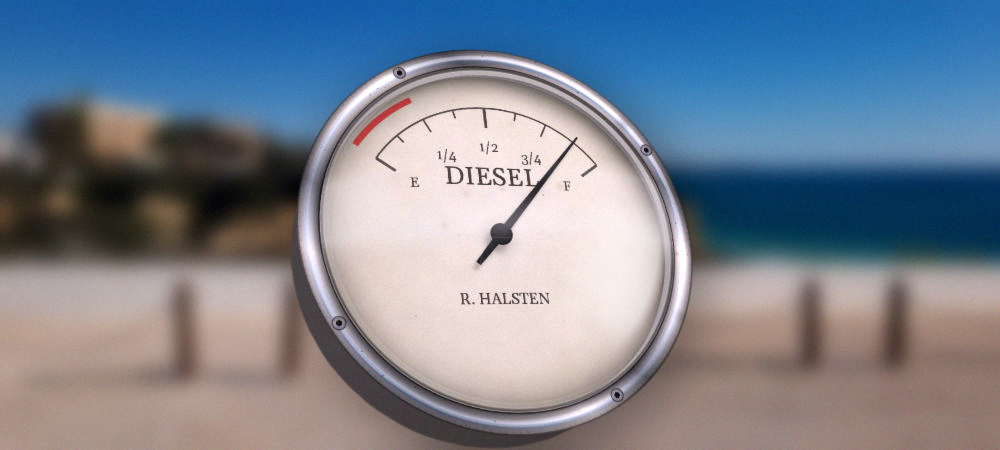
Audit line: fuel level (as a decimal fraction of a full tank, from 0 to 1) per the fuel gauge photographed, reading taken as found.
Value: 0.875
